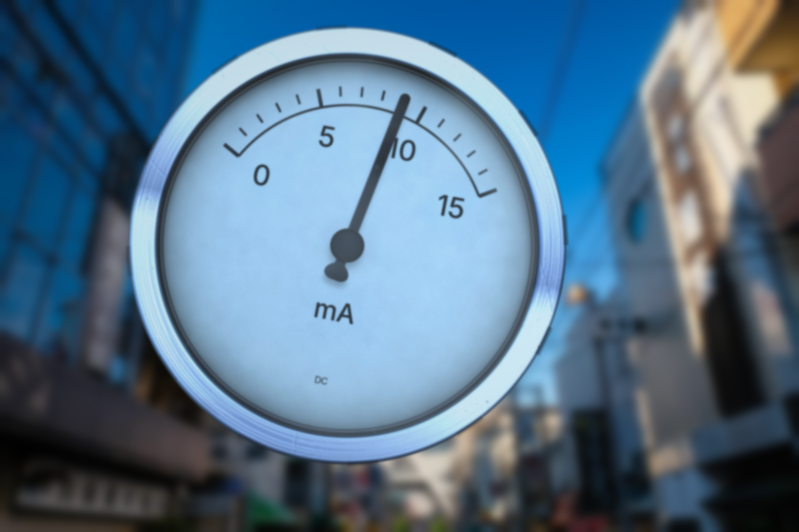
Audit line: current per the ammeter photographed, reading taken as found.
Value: 9 mA
